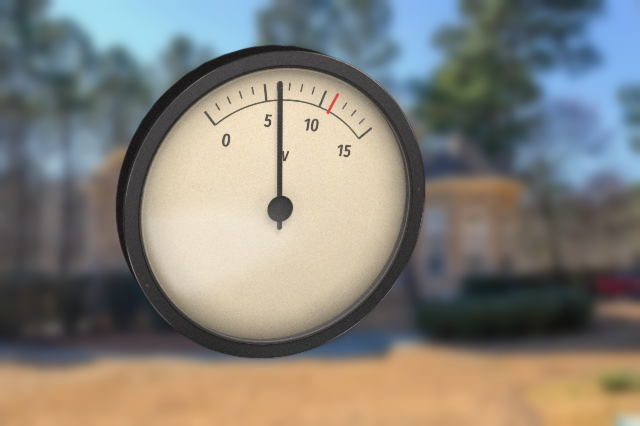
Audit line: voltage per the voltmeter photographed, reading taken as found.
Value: 6 V
